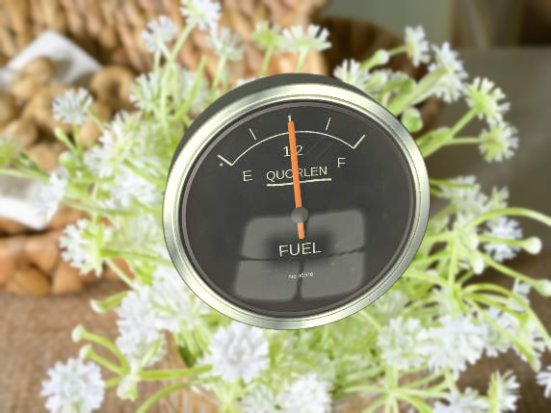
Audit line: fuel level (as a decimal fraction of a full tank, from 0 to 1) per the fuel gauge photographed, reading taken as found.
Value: 0.5
